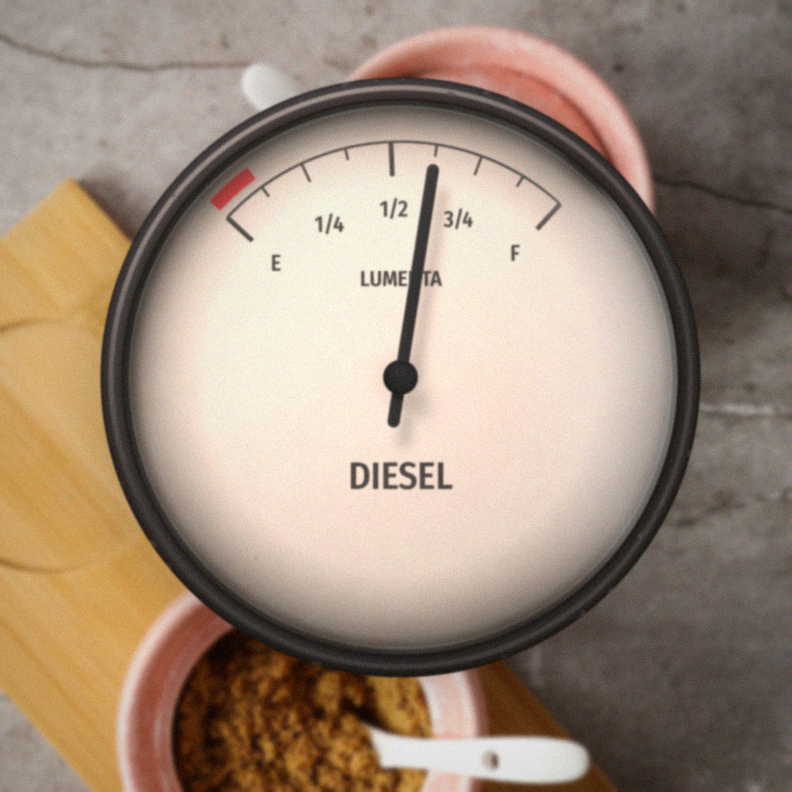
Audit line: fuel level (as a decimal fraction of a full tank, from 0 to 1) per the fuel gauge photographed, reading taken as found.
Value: 0.625
